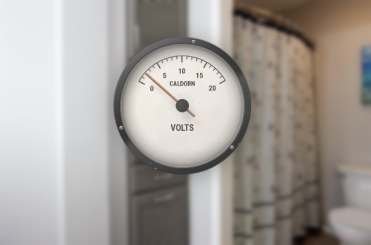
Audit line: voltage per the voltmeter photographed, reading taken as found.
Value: 2 V
